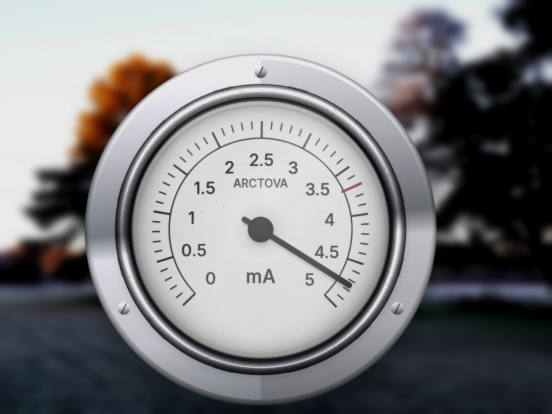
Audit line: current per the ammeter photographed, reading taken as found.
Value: 4.75 mA
